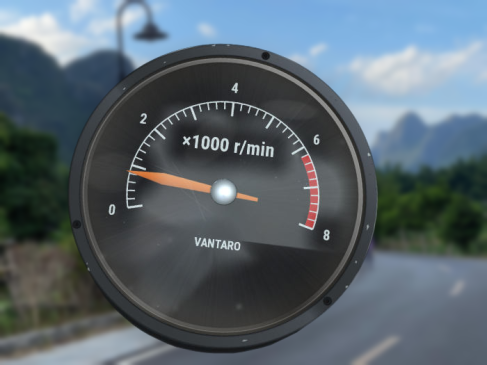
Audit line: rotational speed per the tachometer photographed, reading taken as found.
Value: 800 rpm
